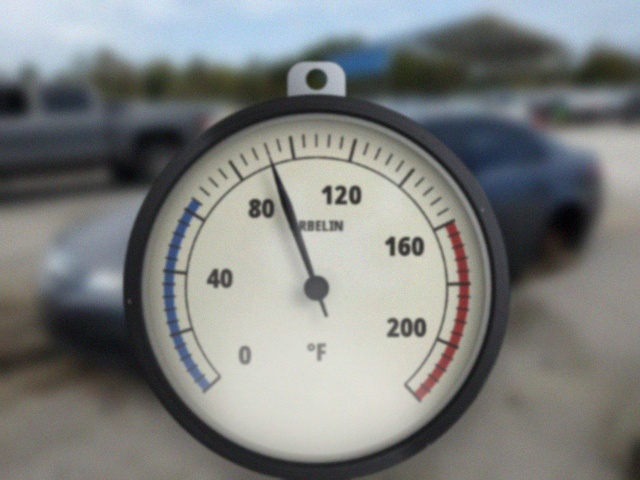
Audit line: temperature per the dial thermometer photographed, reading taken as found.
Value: 92 °F
